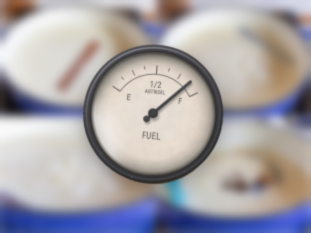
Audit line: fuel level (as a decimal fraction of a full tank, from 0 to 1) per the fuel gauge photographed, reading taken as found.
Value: 0.875
